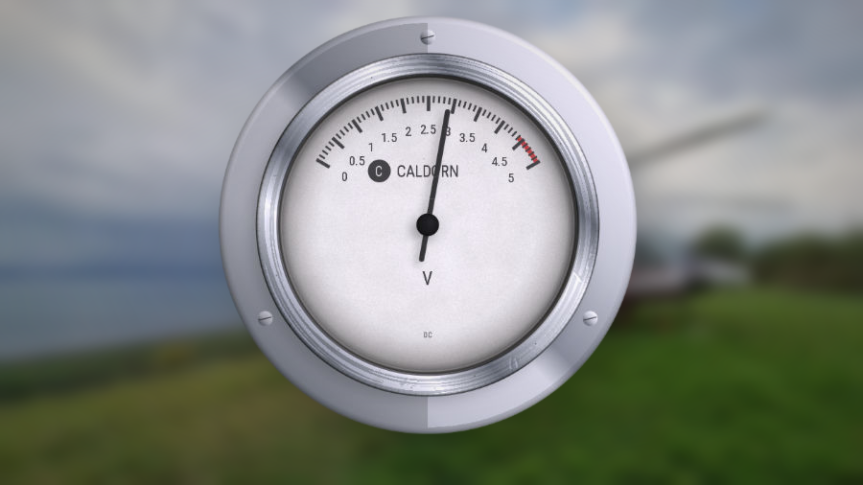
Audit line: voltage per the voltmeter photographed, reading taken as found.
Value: 2.9 V
